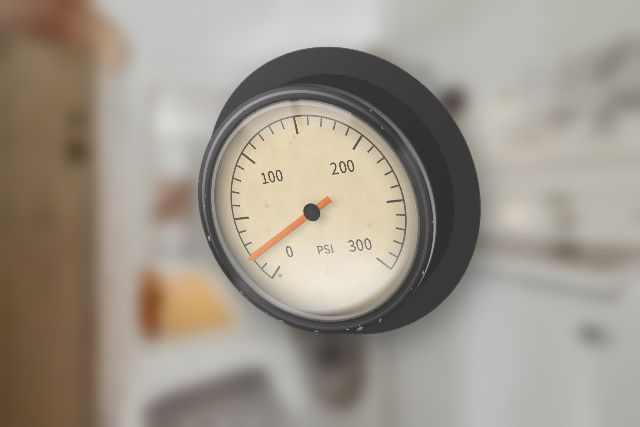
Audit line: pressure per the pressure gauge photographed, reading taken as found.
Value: 20 psi
